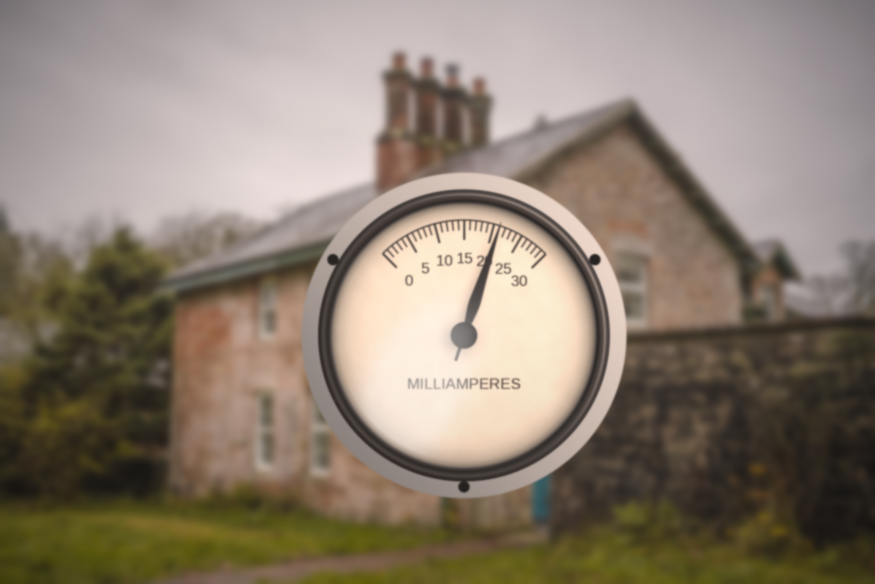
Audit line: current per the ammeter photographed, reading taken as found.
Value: 21 mA
